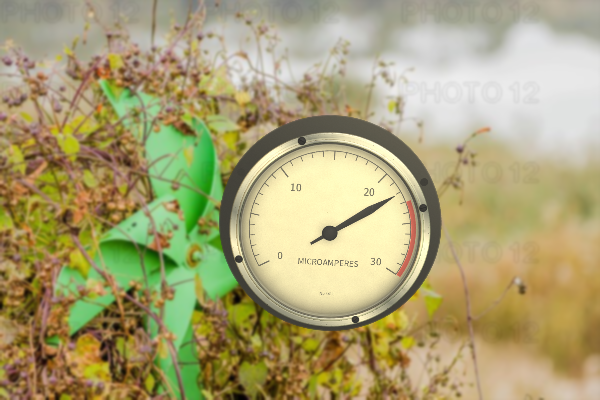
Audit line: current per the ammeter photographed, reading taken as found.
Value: 22 µA
